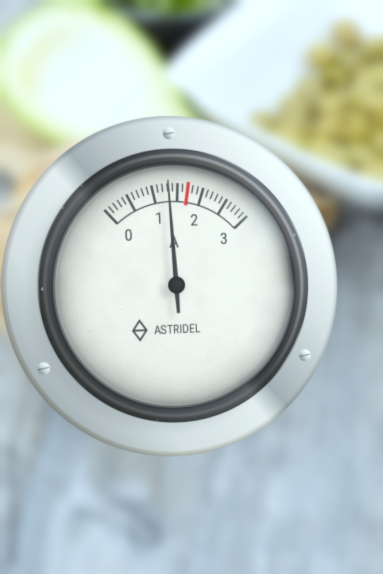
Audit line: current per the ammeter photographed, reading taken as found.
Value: 1.3 A
